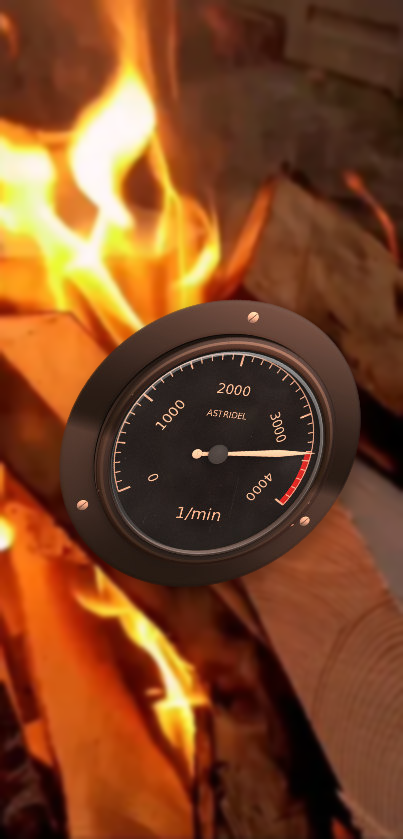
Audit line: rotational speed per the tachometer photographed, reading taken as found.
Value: 3400 rpm
